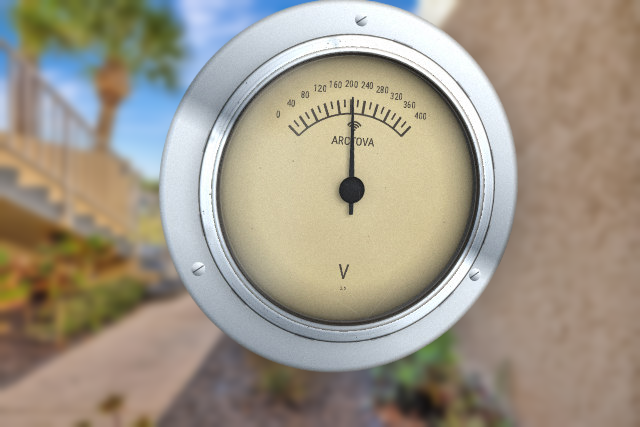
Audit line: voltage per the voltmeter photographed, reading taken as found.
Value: 200 V
